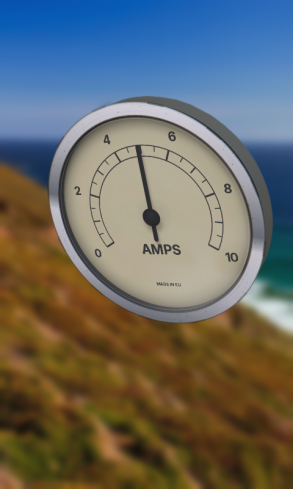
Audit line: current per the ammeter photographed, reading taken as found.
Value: 5 A
